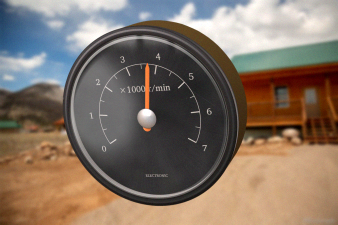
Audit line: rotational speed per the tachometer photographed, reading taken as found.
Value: 3750 rpm
